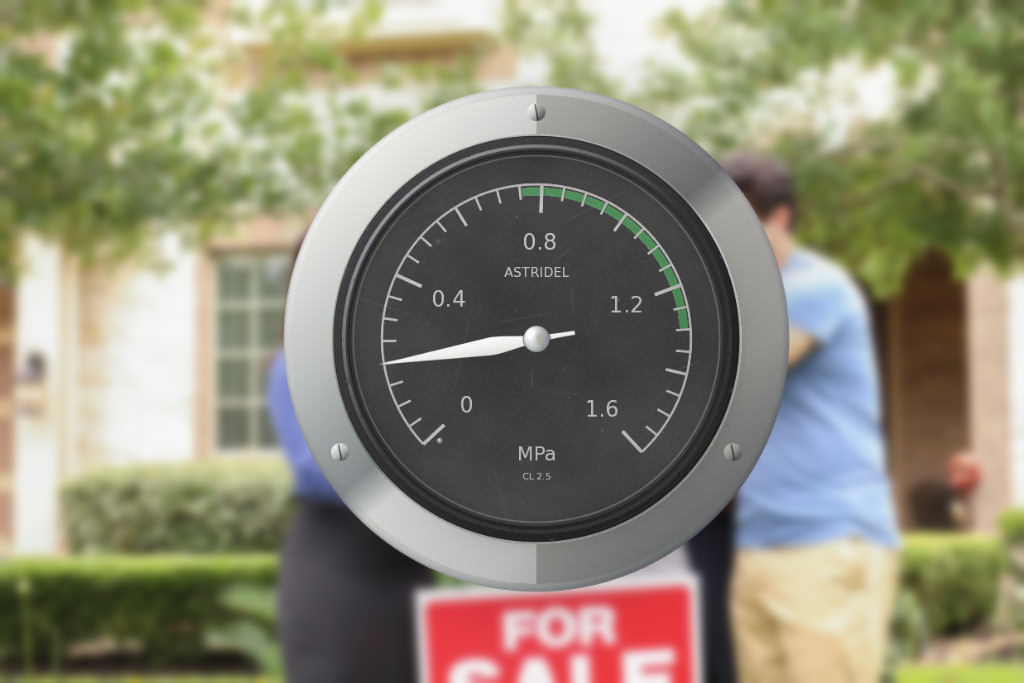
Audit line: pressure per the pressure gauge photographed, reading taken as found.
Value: 0.2 MPa
